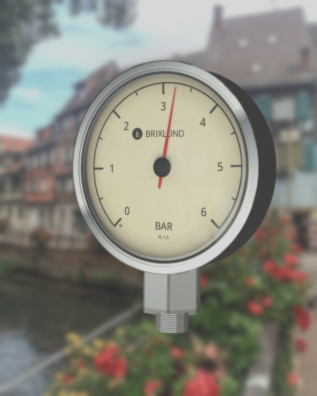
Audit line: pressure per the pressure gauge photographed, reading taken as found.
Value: 3.25 bar
